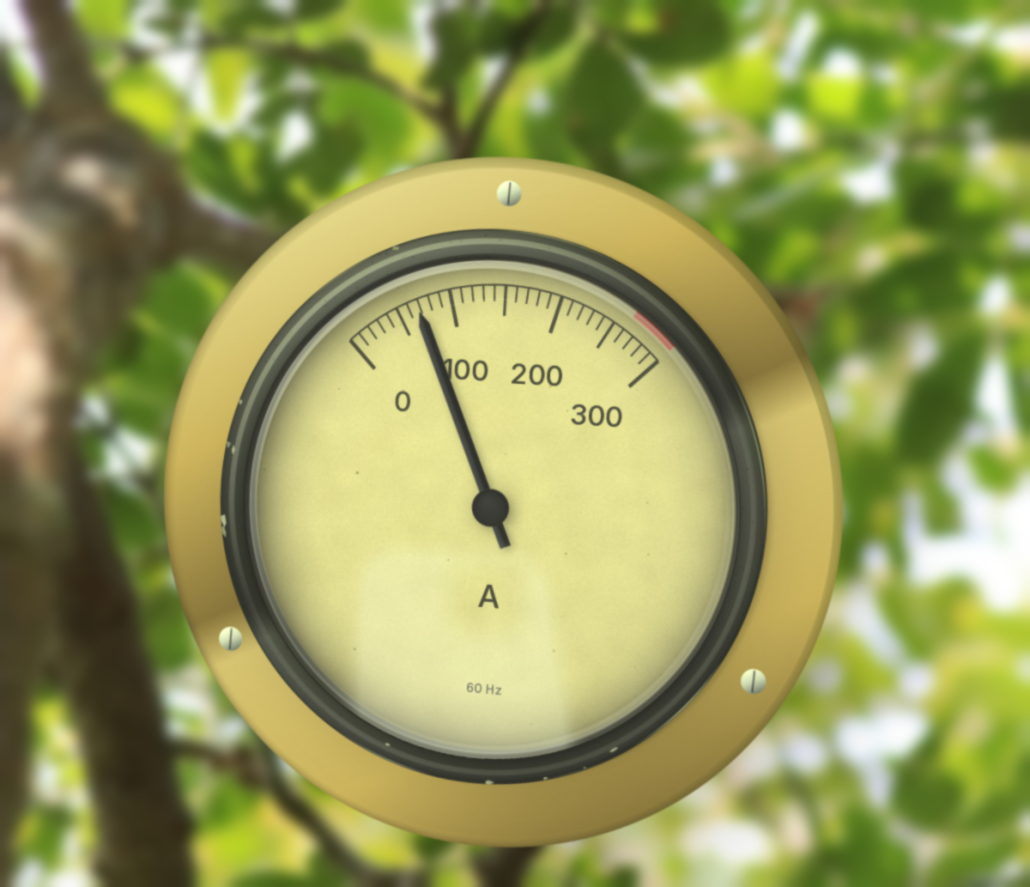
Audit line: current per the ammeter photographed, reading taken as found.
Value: 70 A
